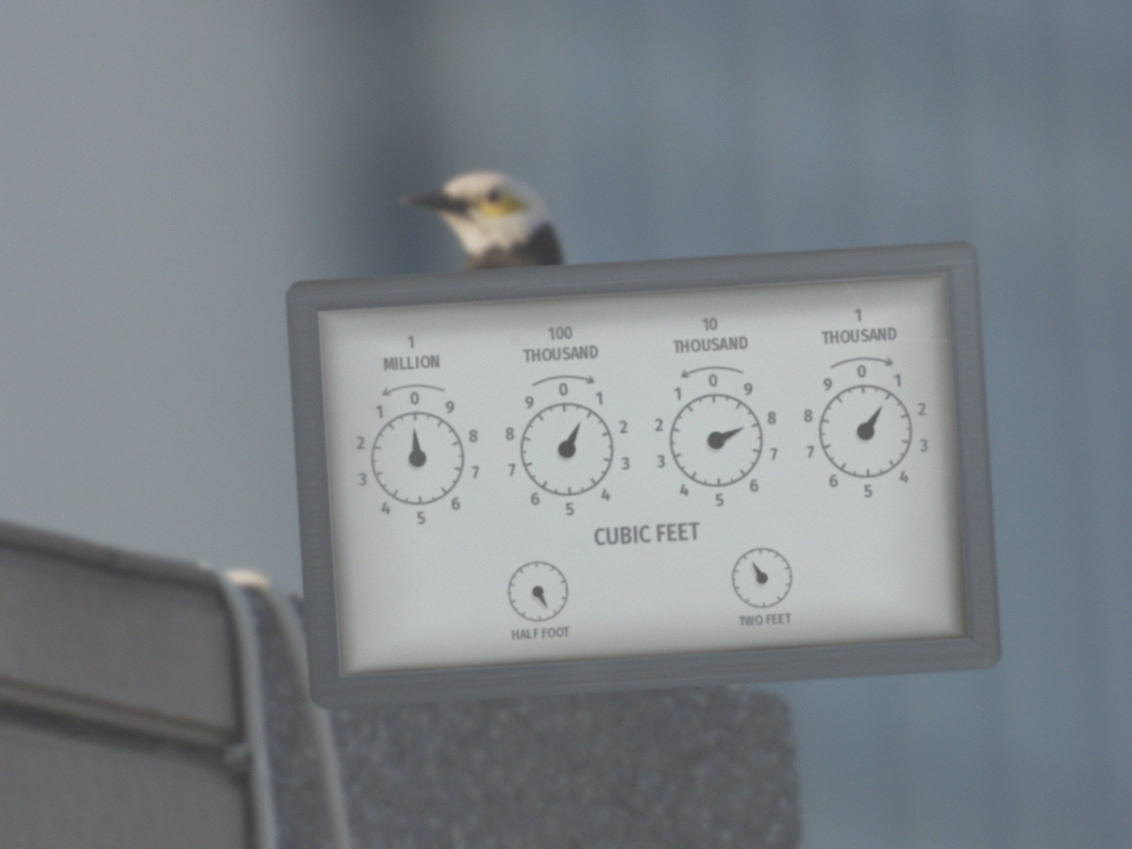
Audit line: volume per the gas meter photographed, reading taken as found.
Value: 8100 ft³
